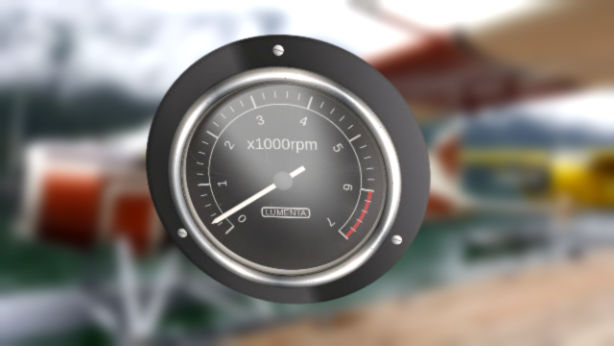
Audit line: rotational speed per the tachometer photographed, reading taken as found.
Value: 300 rpm
